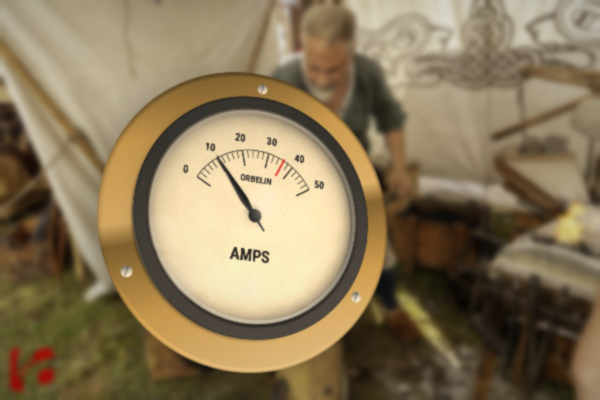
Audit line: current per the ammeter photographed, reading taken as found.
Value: 10 A
